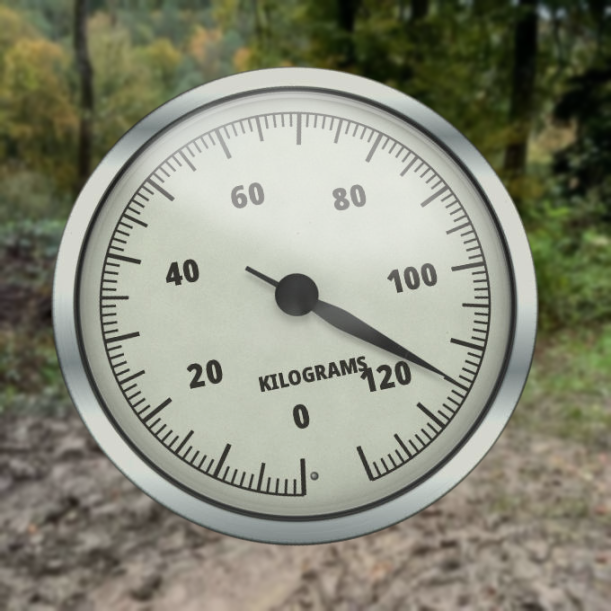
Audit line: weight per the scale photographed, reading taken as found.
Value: 115 kg
